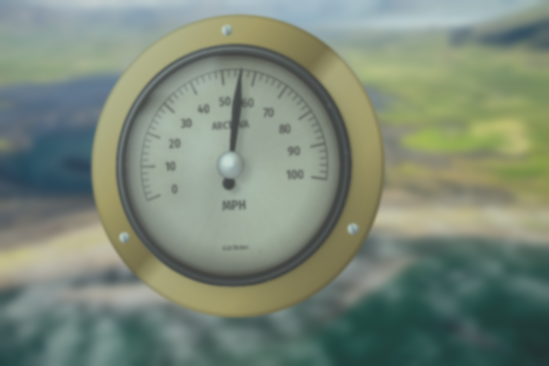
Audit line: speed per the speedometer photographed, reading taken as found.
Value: 56 mph
